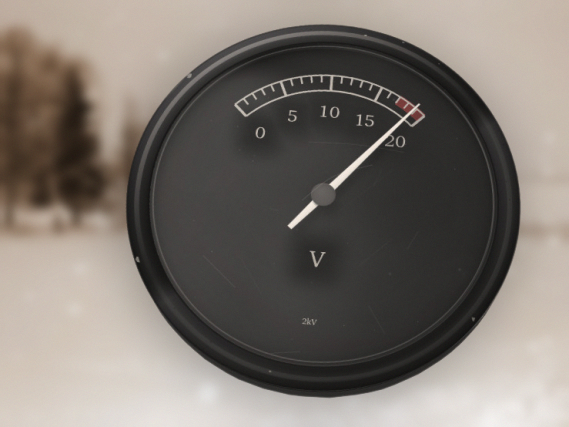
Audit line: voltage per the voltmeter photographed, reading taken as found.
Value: 19 V
